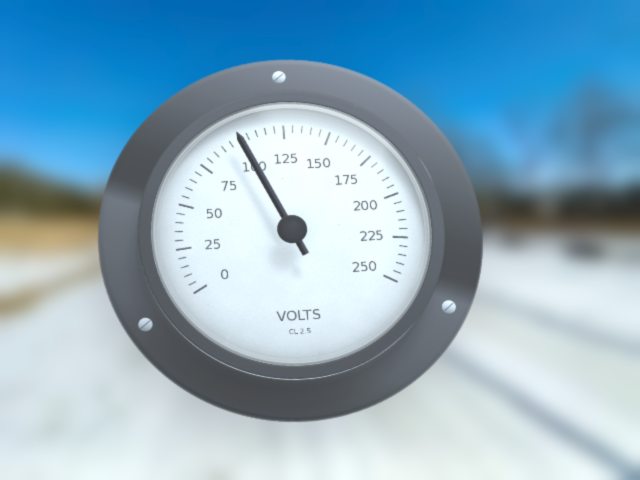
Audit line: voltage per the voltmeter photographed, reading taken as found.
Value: 100 V
